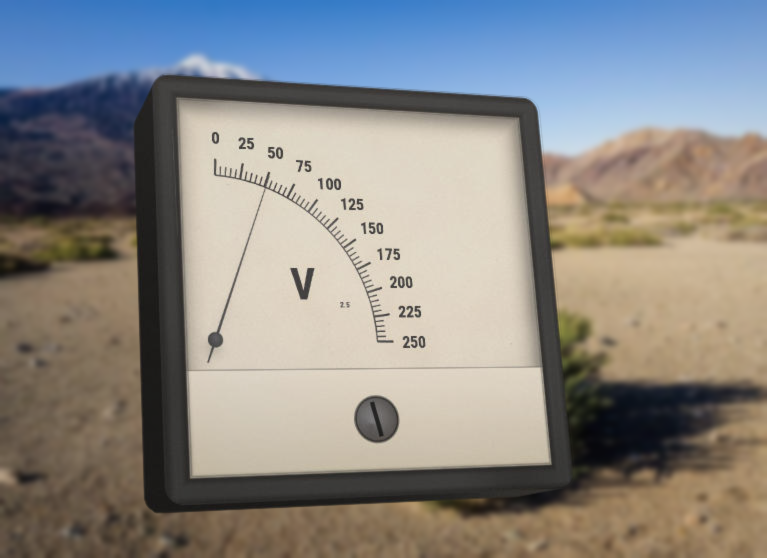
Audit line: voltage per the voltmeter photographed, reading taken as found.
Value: 50 V
